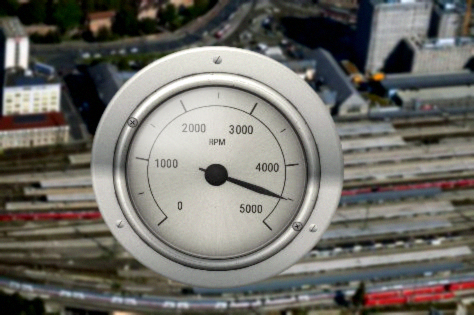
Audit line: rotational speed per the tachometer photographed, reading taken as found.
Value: 4500 rpm
